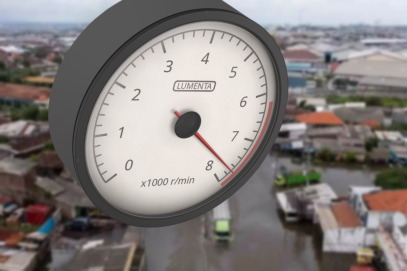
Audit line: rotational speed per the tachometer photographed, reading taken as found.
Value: 7700 rpm
